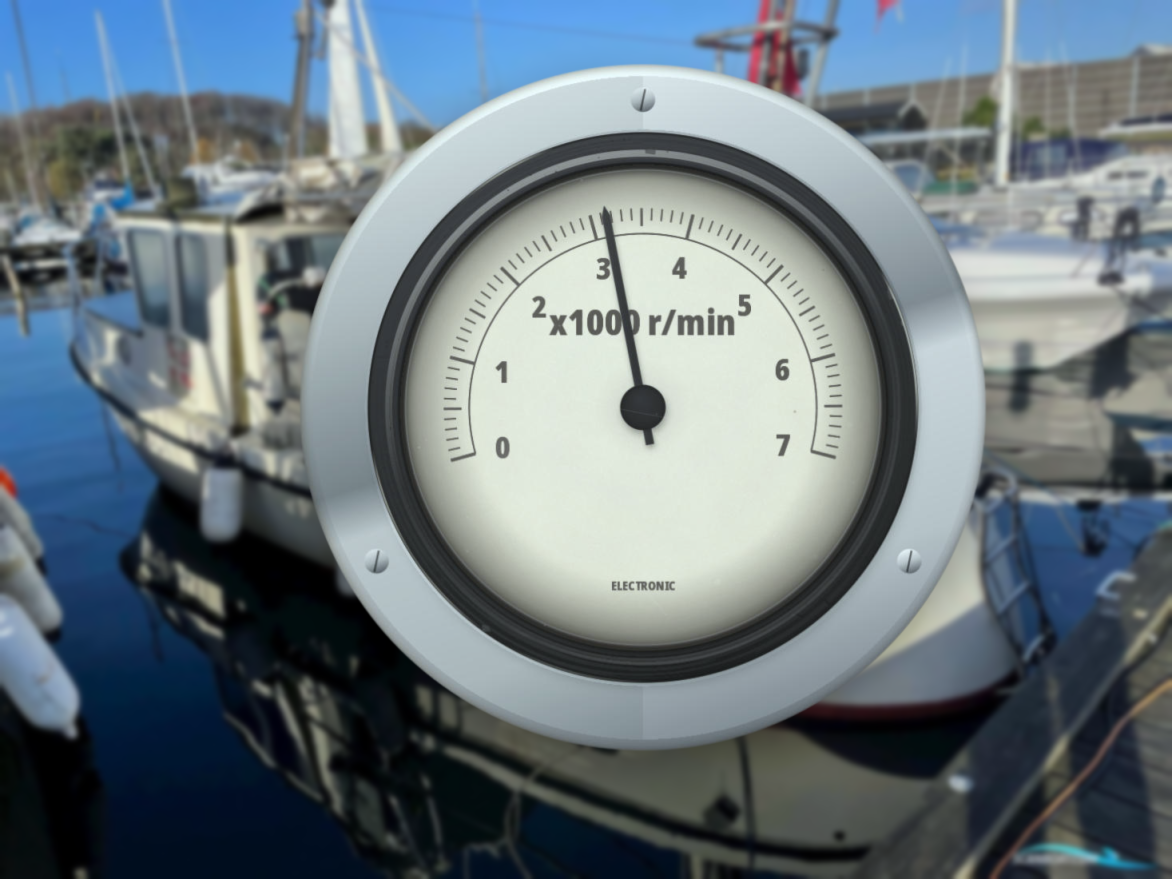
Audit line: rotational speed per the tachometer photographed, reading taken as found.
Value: 3150 rpm
